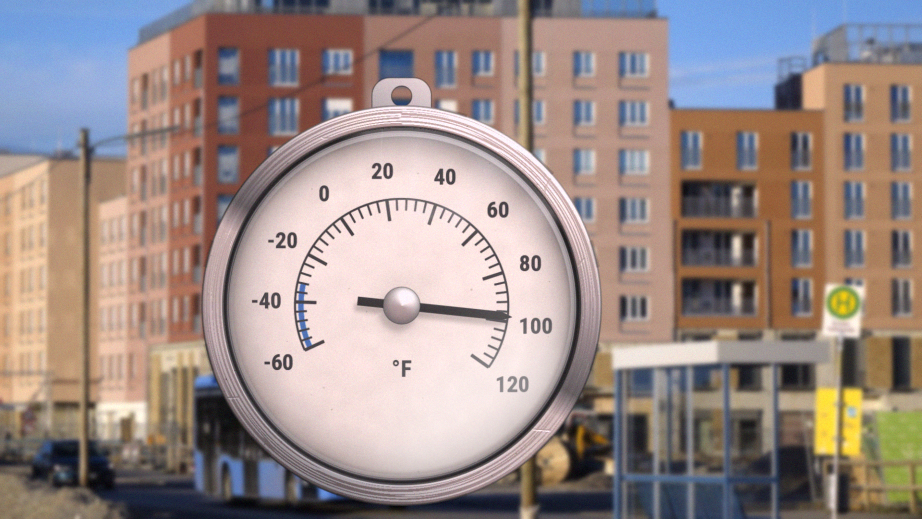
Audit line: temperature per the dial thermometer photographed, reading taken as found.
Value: 98 °F
